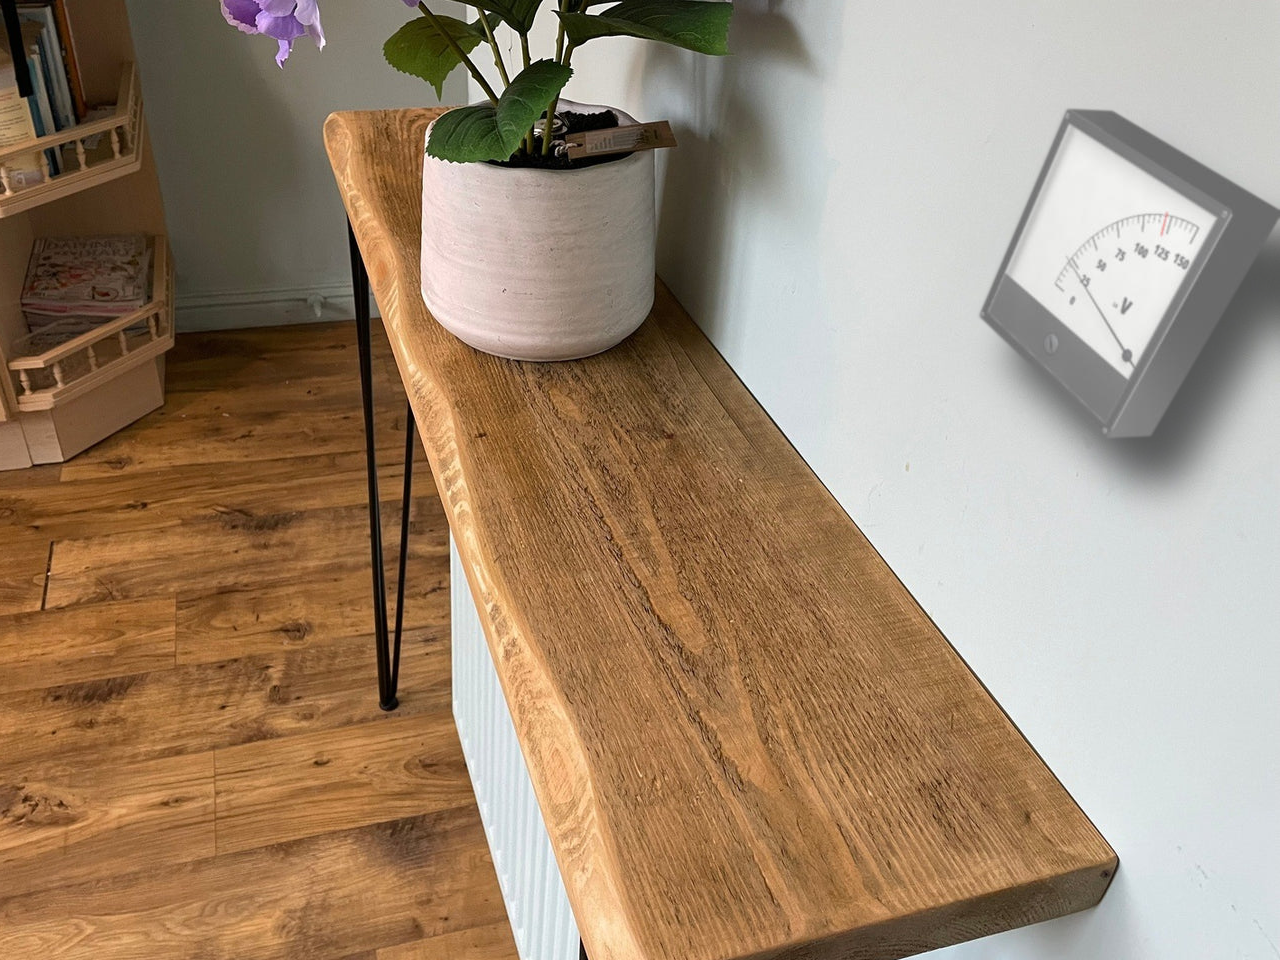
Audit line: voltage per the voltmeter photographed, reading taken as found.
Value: 25 V
